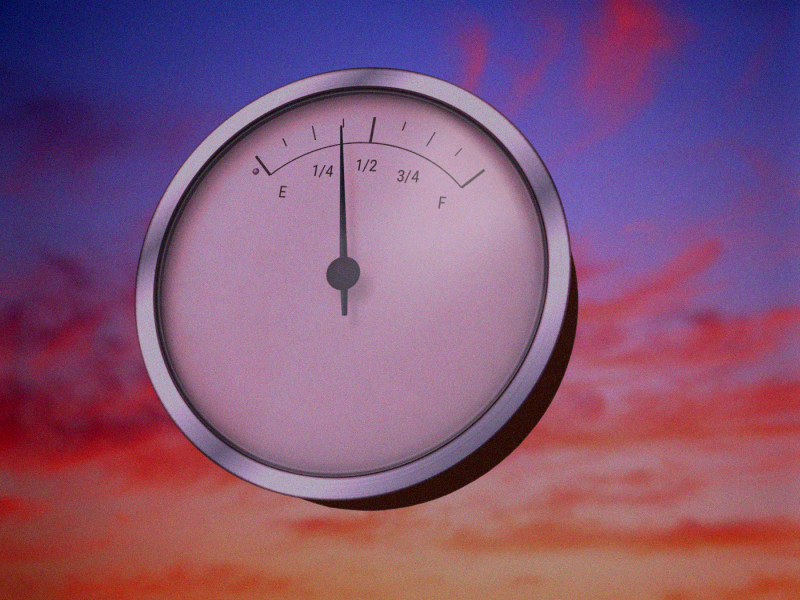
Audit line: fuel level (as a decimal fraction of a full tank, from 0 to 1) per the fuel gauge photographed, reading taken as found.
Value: 0.375
